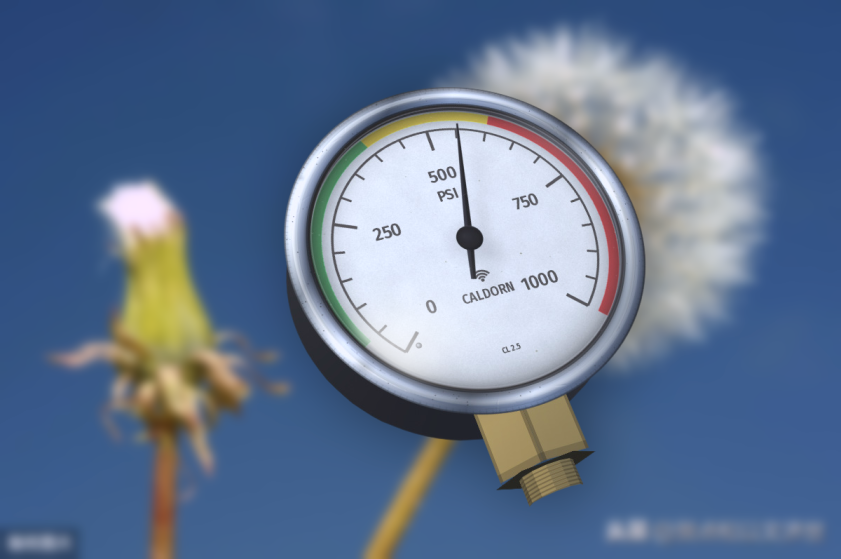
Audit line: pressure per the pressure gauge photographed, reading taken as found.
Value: 550 psi
